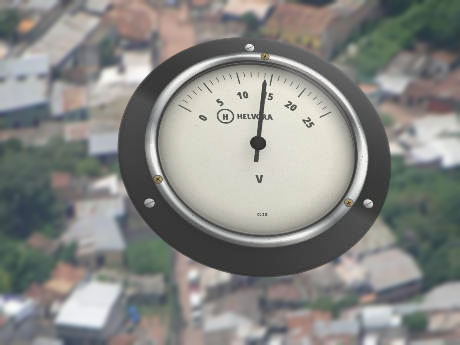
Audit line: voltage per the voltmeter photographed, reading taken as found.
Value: 14 V
